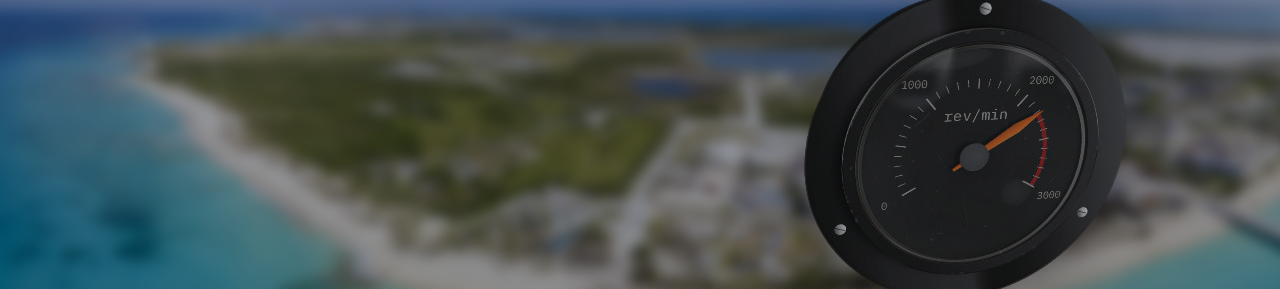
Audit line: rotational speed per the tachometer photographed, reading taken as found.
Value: 2200 rpm
